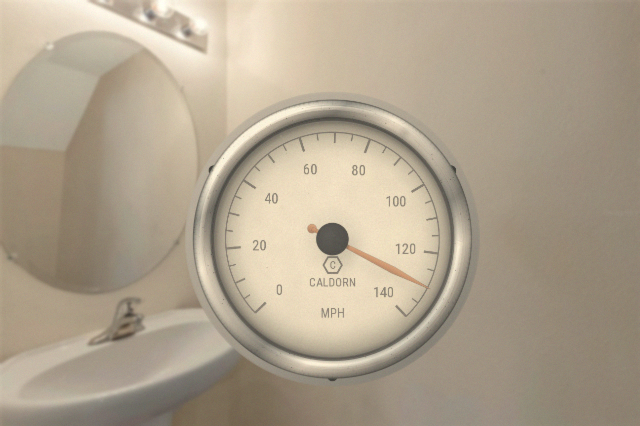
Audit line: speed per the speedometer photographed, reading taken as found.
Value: 130 mph
